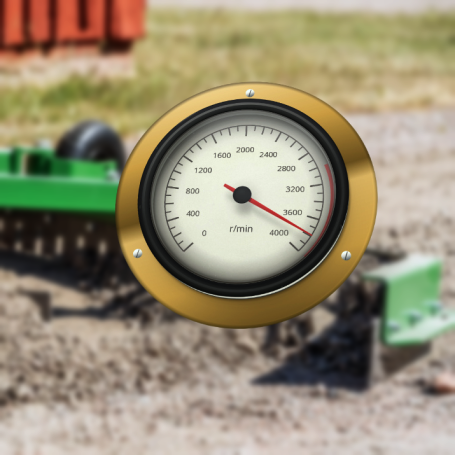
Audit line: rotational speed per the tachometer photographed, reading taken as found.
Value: 3800 rpm
